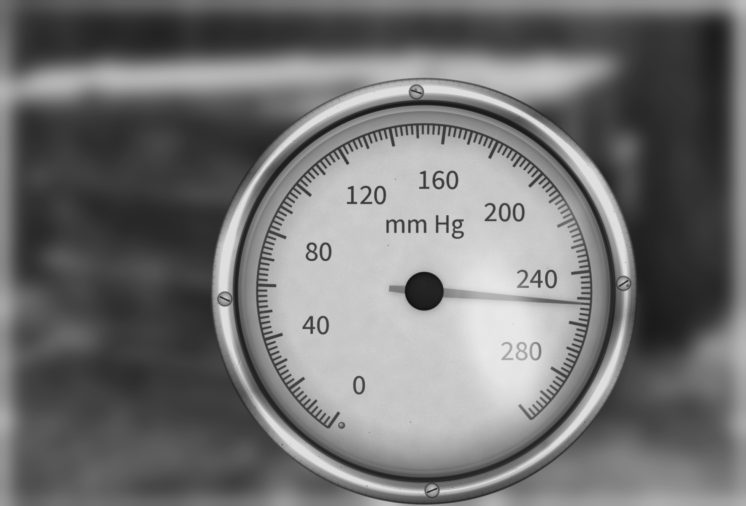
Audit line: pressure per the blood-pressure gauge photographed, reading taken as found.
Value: 252 mmHg
